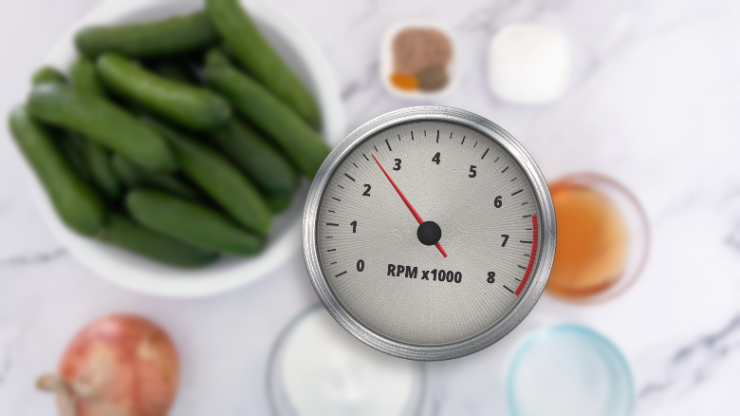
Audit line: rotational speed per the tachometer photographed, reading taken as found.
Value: 2625 rpm
